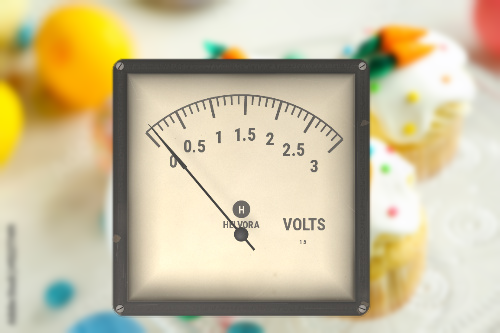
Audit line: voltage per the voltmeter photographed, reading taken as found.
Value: 0.1 V
